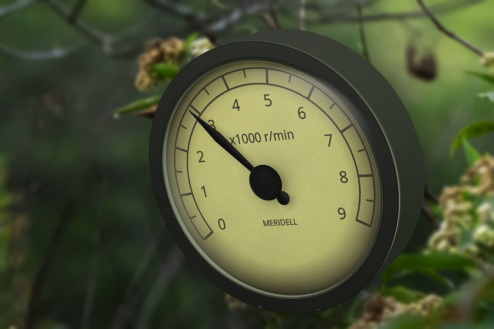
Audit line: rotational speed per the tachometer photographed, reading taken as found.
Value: 3000 rpm
